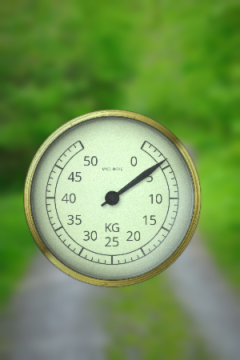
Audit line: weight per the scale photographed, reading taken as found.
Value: 4 kg
